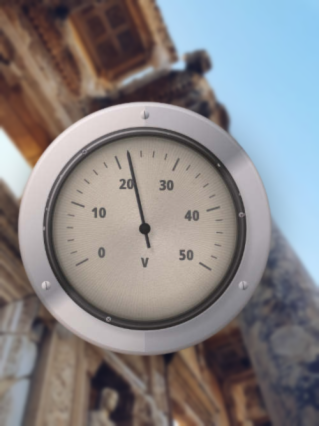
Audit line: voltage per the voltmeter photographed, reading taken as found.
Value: 22 V
